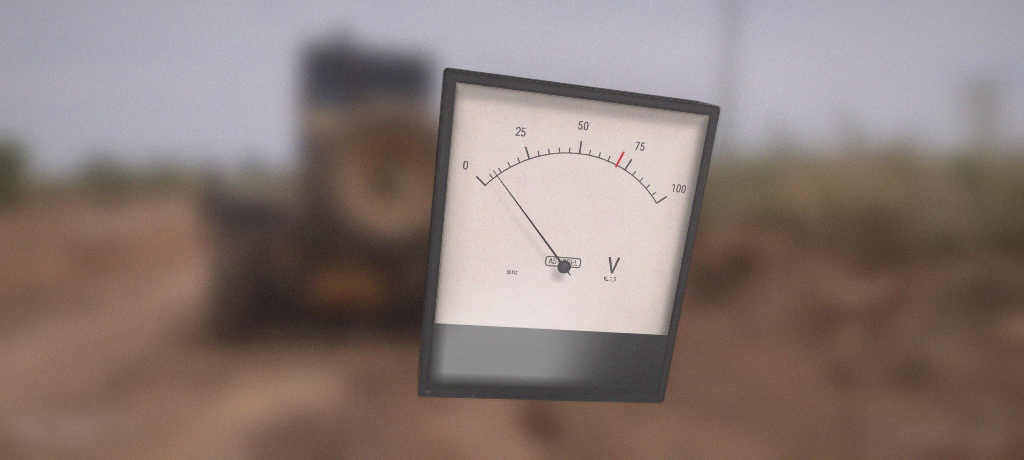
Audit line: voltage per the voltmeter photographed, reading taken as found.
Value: 7.5 V
